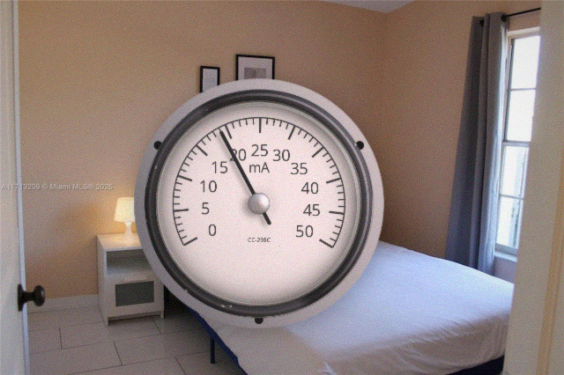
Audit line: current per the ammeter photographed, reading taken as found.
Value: 19 mA
